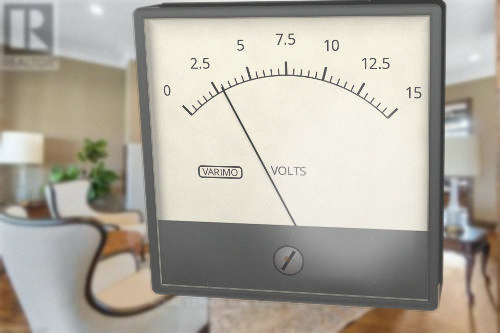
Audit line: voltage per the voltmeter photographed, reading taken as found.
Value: 3 V
